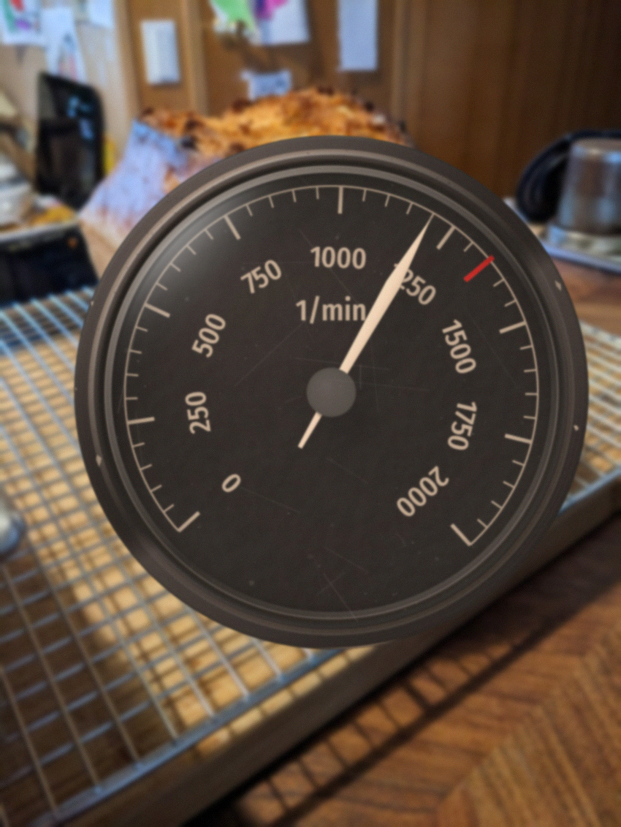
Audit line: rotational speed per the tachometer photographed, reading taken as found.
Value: 1200 rpm
